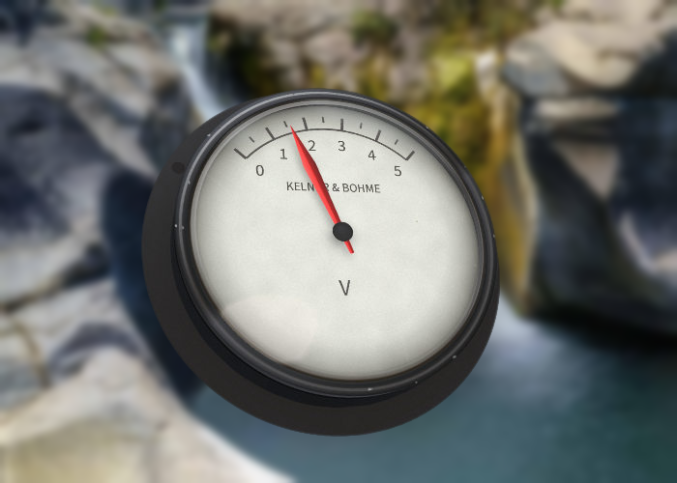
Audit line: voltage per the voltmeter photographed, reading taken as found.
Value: 1.5 V
